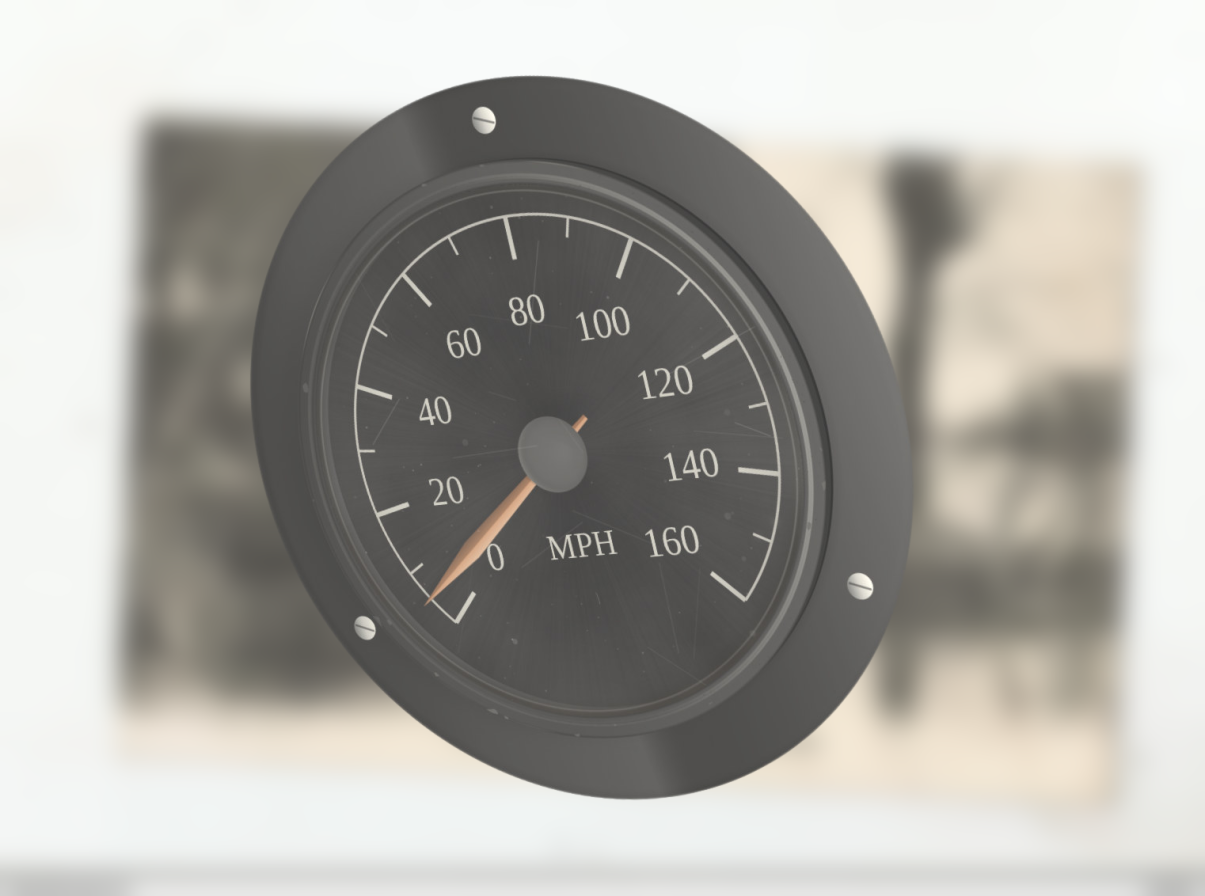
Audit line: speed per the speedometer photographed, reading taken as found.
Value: 5 mph
